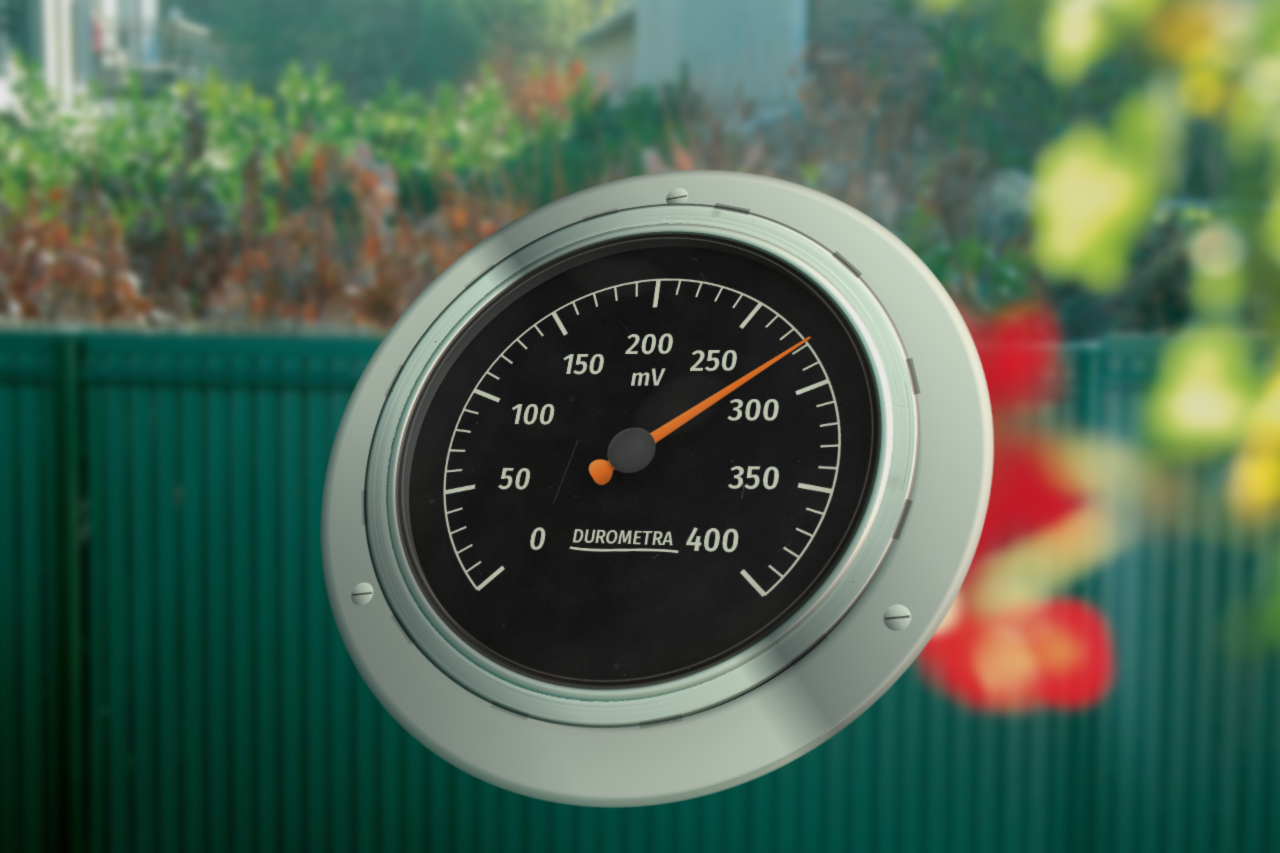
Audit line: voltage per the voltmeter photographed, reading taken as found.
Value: 280 mV
